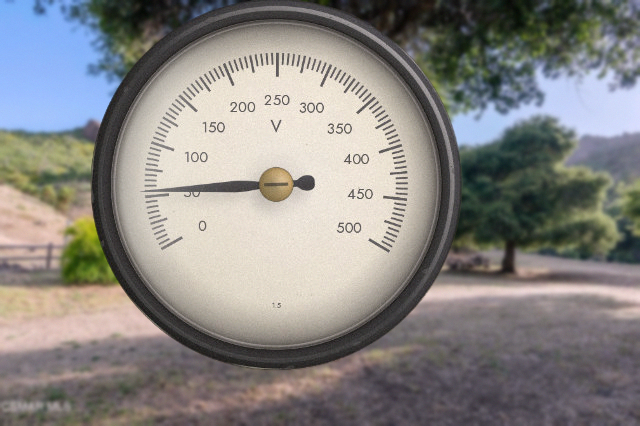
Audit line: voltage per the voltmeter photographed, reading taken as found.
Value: 55 V
